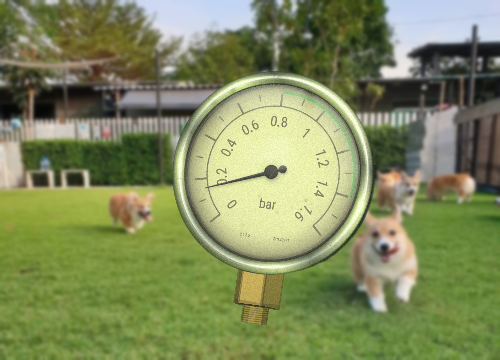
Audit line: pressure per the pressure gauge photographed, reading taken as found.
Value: 0.15 bar
